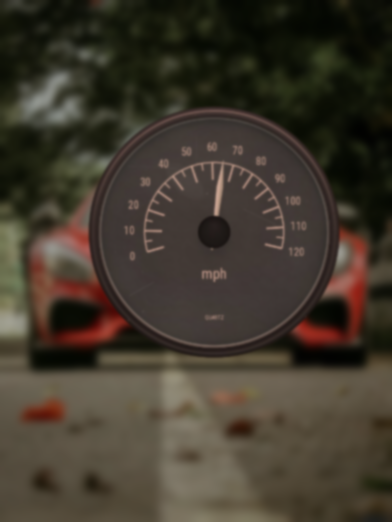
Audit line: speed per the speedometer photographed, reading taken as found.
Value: 65 mph
